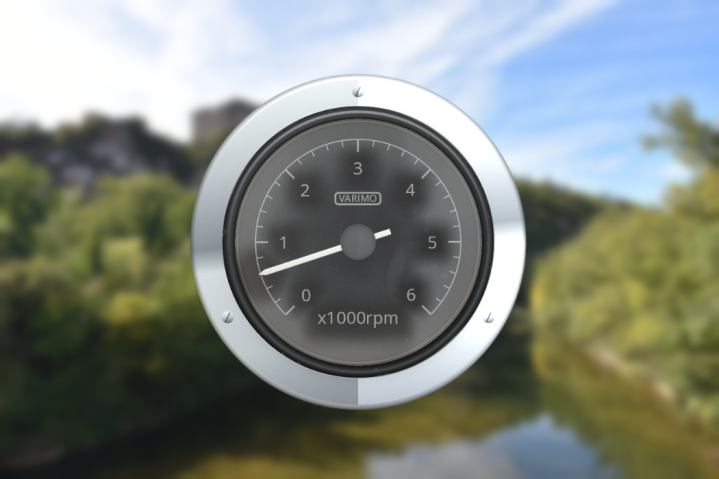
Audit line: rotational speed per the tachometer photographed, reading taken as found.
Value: 600 rpm
